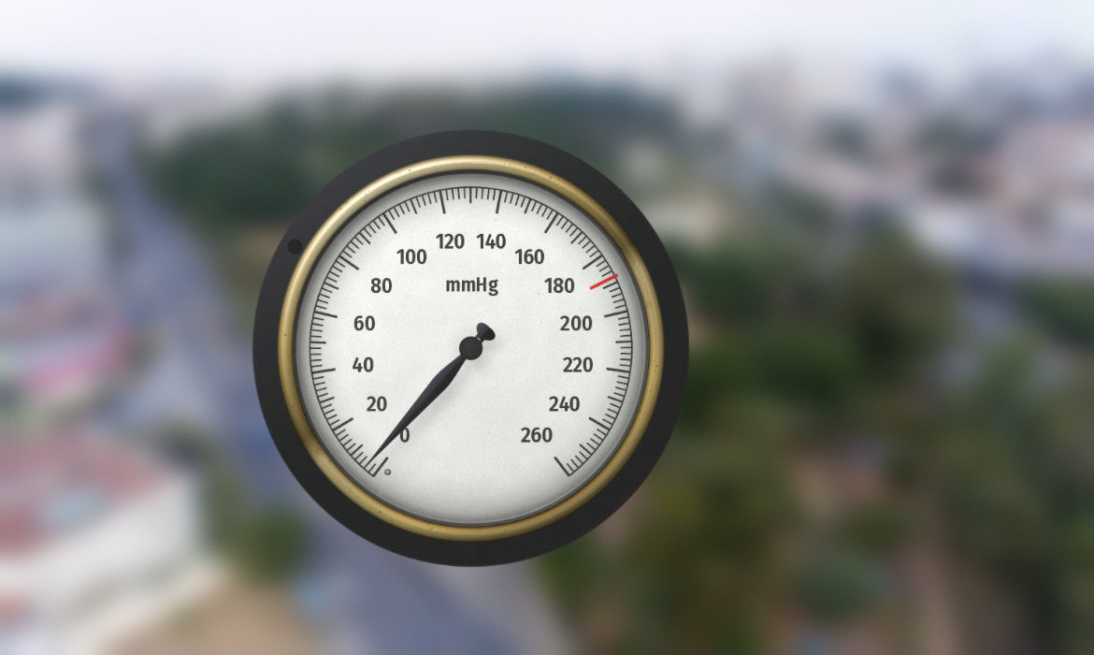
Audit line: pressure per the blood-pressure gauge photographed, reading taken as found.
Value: 4 mmHg
